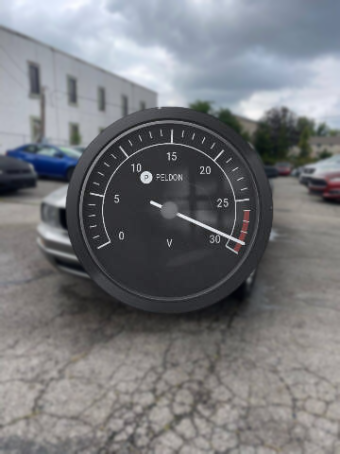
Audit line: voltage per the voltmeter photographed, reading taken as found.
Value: 29 V
